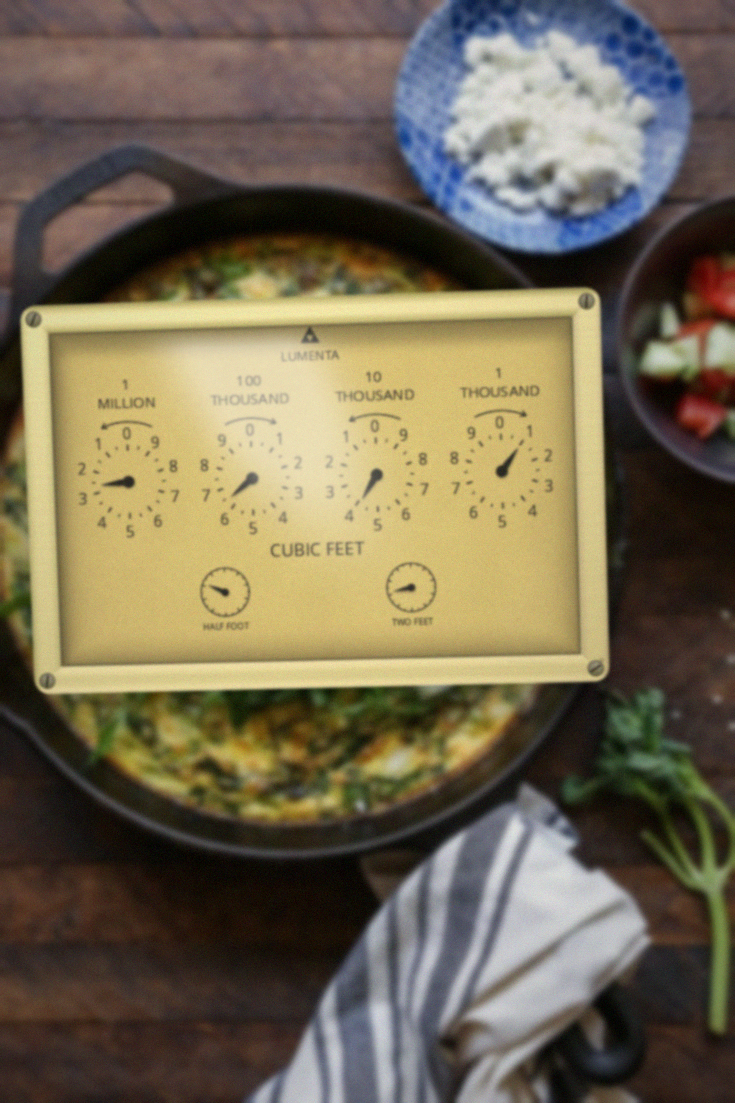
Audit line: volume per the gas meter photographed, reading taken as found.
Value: 264100 ft³
